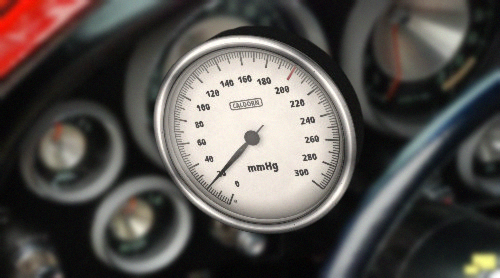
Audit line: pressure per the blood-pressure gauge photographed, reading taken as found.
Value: 20 mmHg
